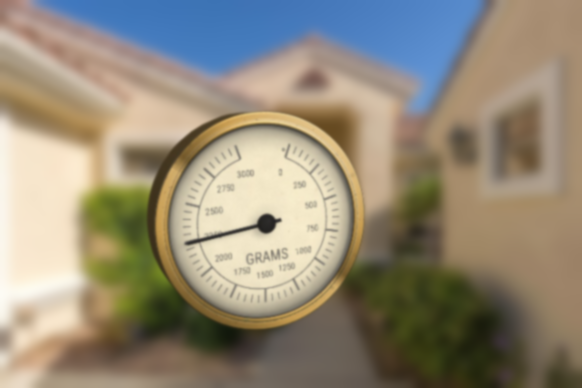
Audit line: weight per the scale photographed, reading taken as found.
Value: 2250 g
